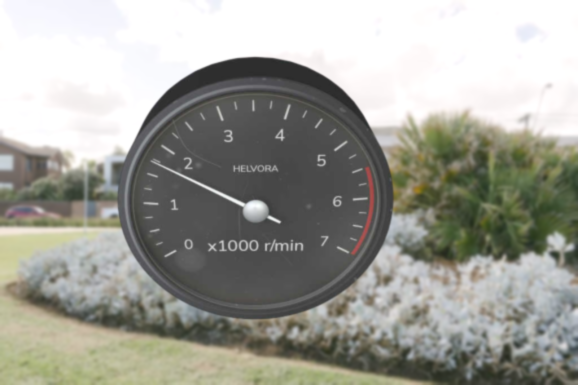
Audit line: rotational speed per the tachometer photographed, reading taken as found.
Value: 1750 rpm
